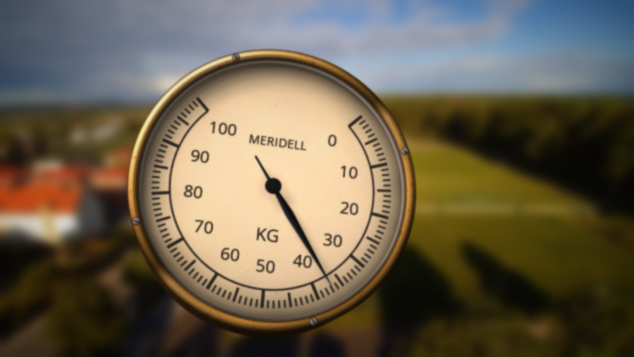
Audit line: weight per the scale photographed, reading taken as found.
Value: 37 kg
